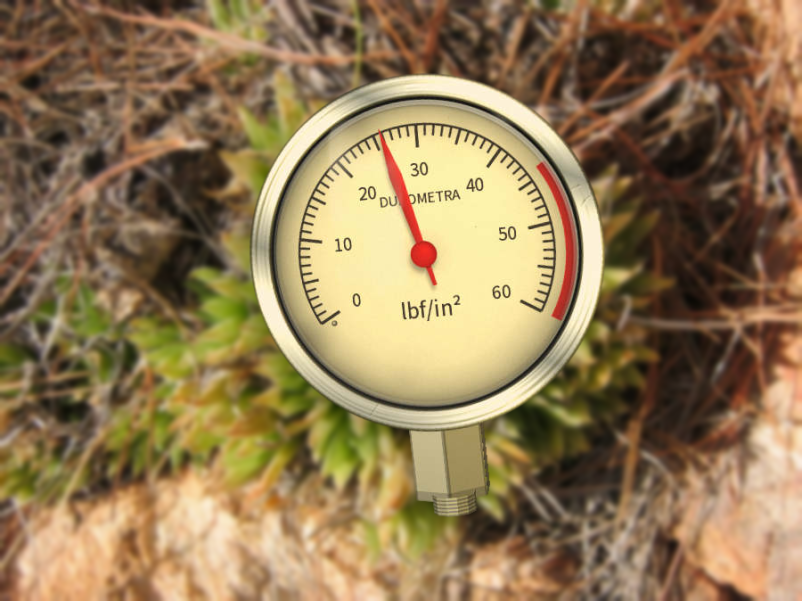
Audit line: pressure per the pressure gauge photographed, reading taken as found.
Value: 26 psi
